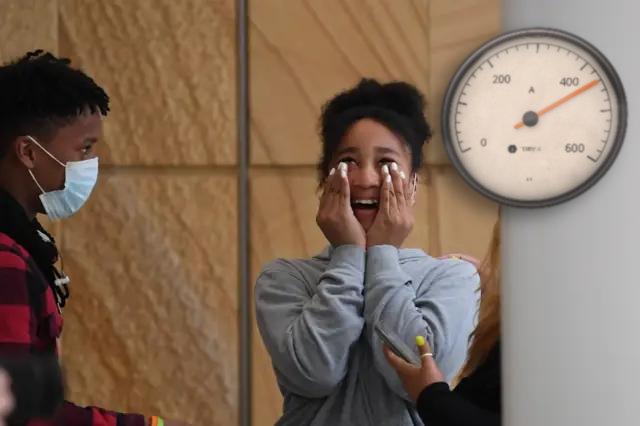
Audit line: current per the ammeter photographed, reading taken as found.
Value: 440 A
